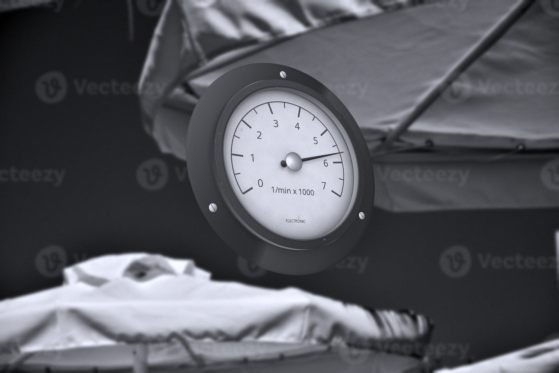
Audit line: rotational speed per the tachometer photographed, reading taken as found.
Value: 5750 rpm
